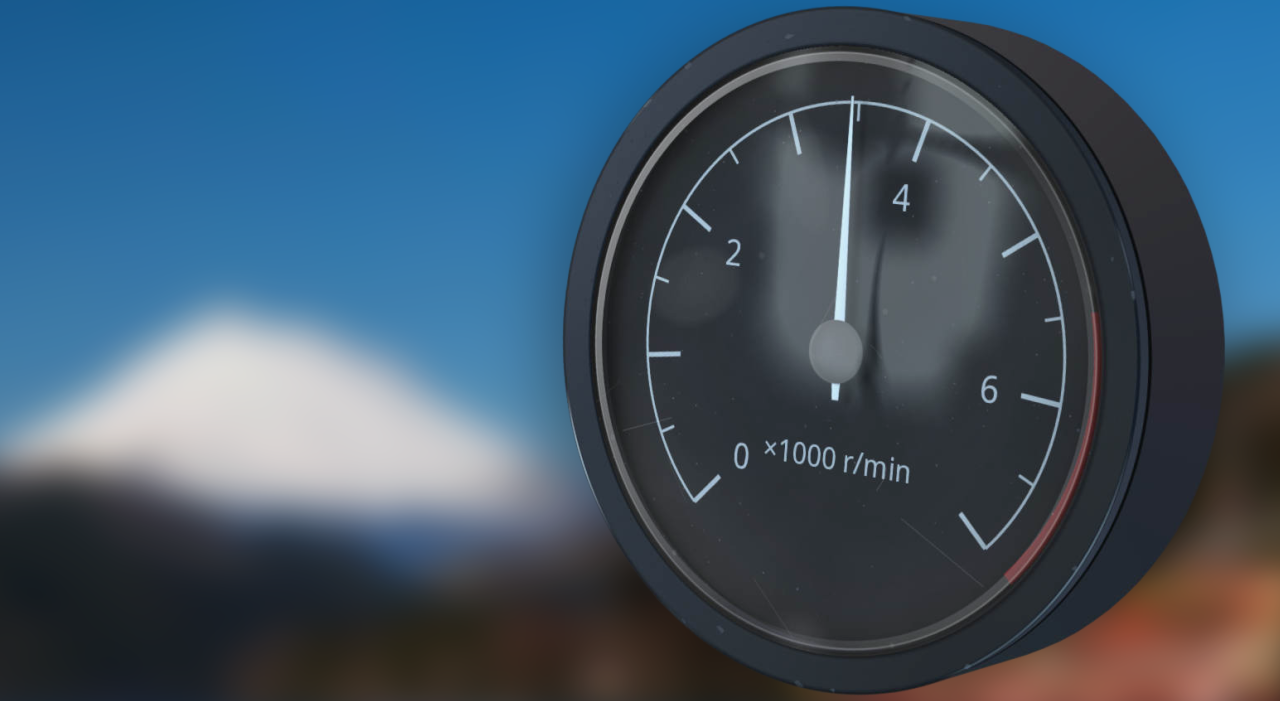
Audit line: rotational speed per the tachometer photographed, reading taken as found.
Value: 3500 rpm
